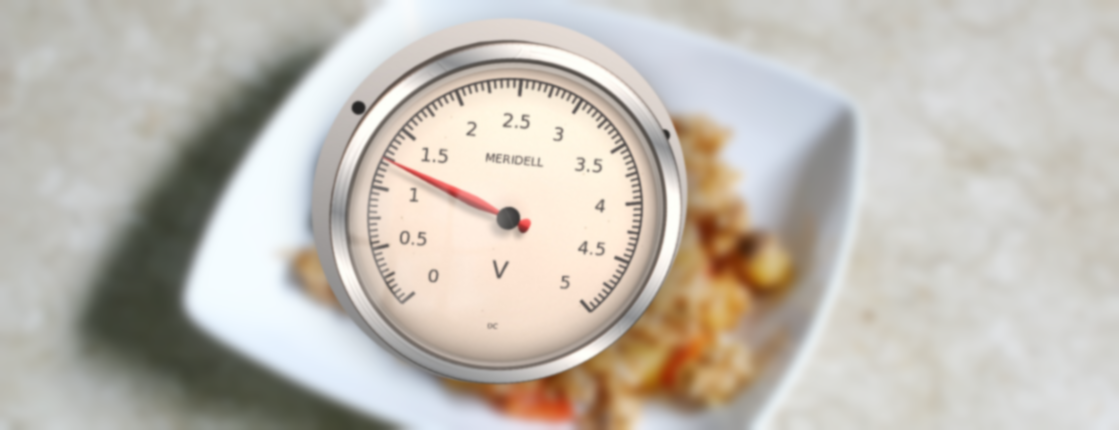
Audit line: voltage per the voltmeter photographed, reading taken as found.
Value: 1.25 V
